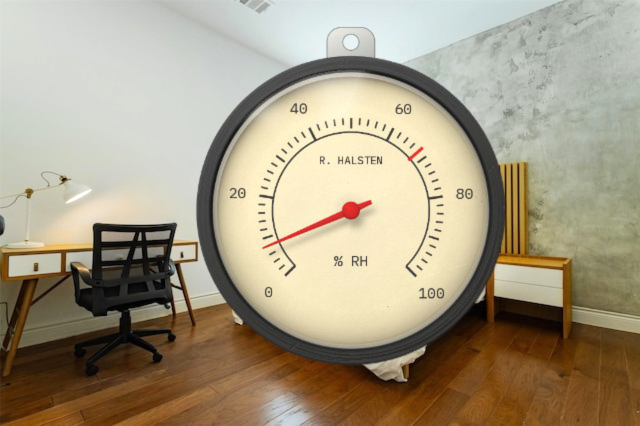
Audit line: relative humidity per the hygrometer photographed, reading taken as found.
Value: 8 %
